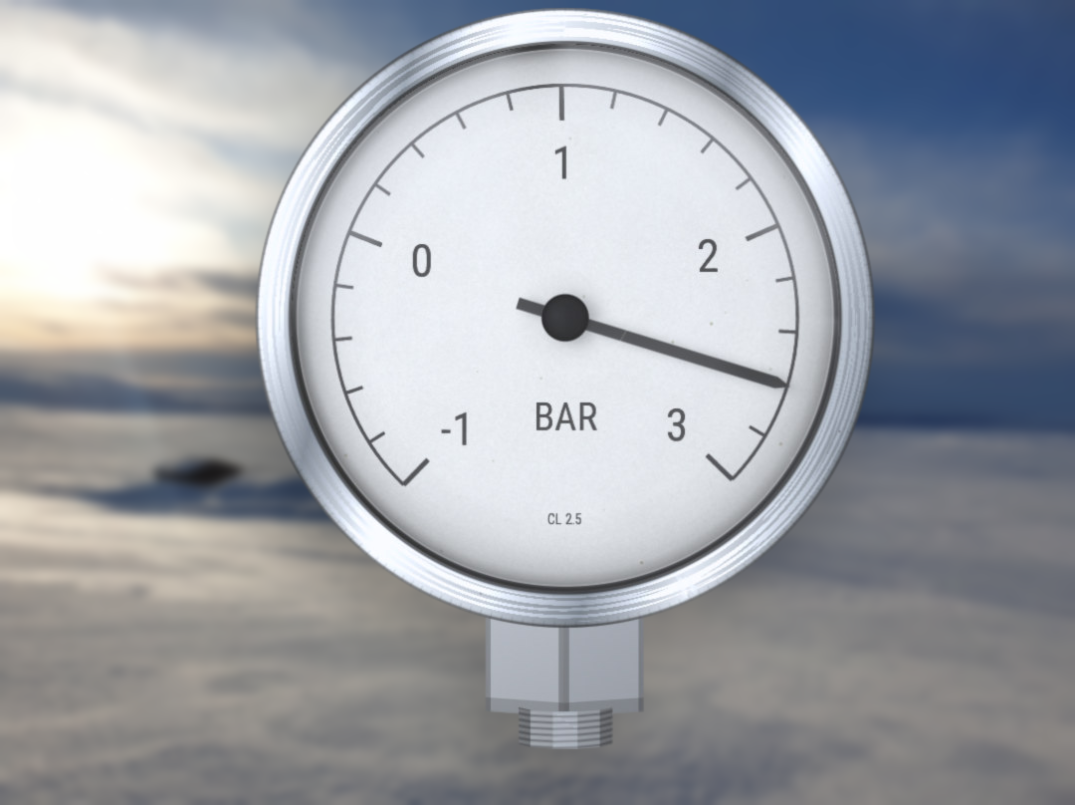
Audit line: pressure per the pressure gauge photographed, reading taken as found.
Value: 2.6 bar
